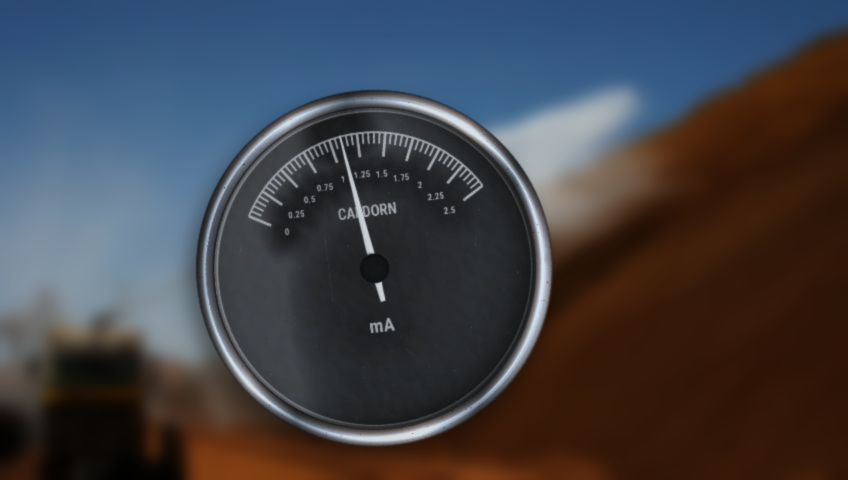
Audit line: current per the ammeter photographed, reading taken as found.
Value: 1.1 mA
